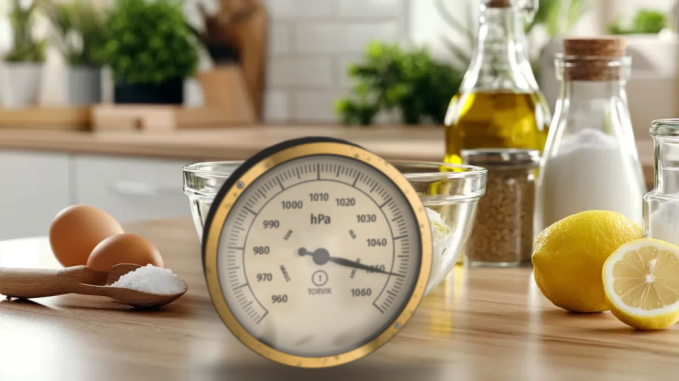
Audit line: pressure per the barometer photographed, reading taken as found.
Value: 1050 hPa
